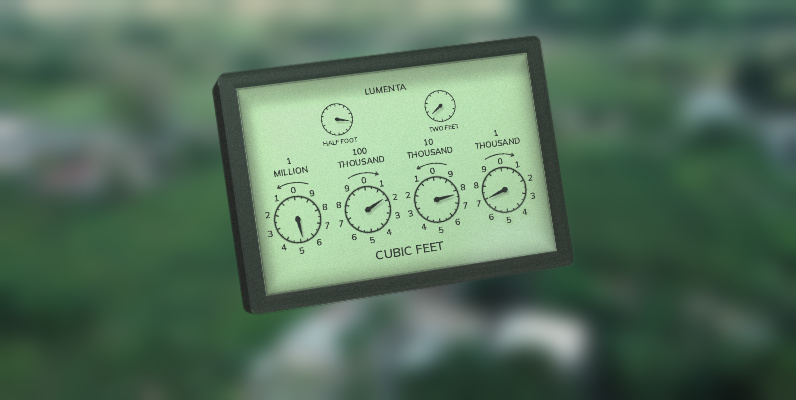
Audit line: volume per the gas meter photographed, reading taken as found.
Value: 517700 ft³
